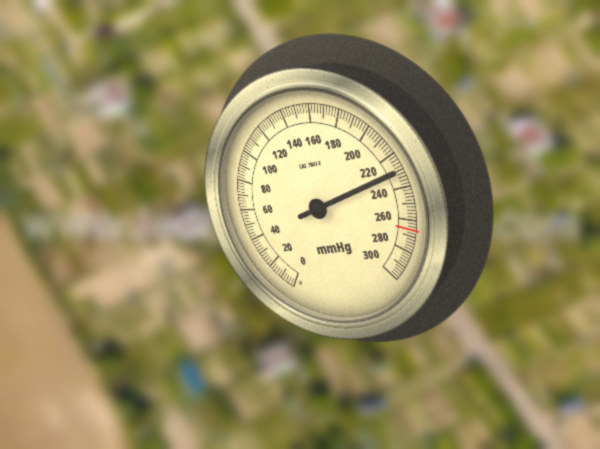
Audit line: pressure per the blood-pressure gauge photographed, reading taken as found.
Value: 230 mmHg
